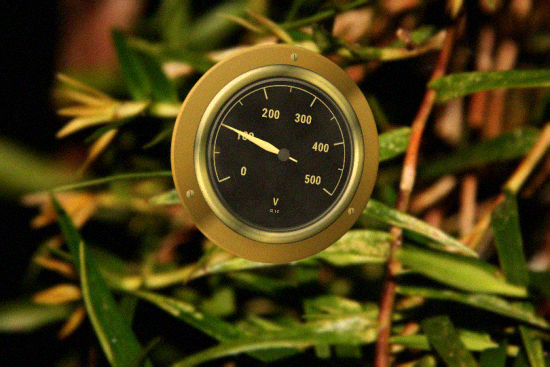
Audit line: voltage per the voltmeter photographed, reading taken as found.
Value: 100 V
